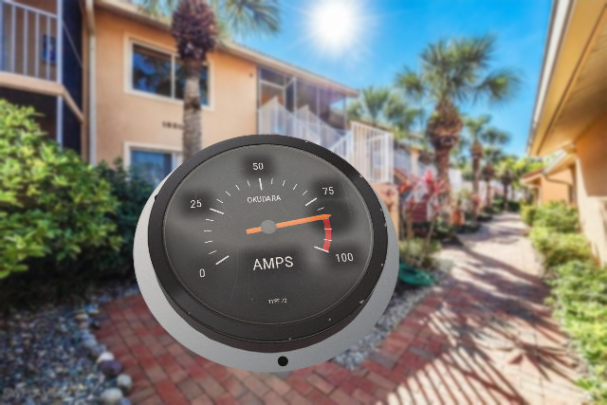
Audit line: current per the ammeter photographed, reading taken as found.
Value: 85 A
